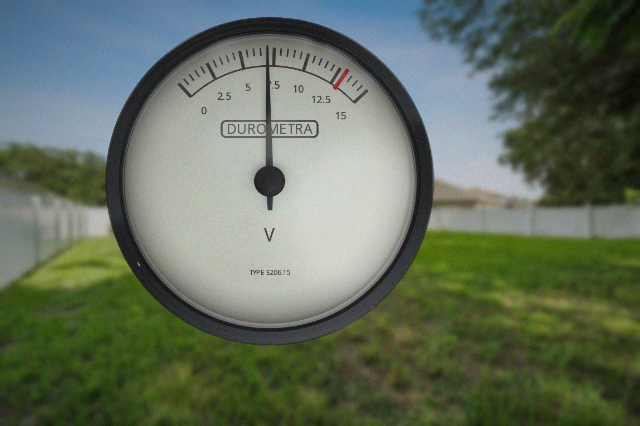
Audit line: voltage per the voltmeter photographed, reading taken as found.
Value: 7 V
